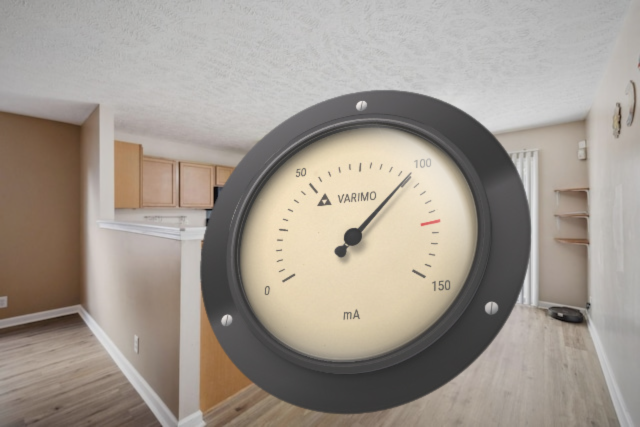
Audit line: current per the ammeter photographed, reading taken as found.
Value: 100 mA
